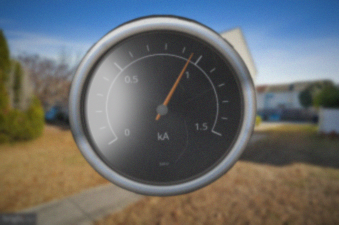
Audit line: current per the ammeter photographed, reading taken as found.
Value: 0.95 kA
